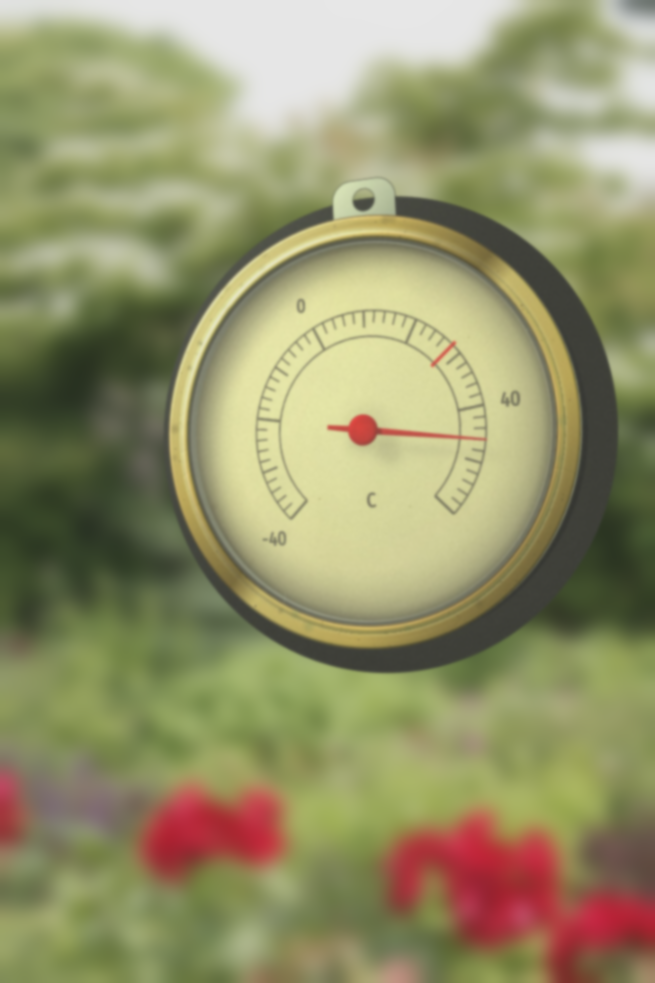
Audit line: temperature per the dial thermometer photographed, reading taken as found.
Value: 46 °C
